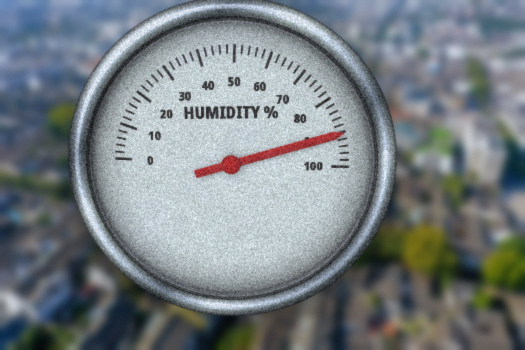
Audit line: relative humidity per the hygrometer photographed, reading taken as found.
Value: 90 %
